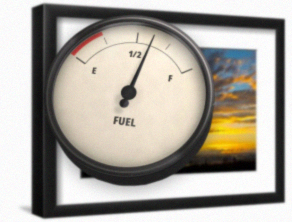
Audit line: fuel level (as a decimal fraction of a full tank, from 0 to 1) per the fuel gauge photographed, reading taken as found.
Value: 0.625
